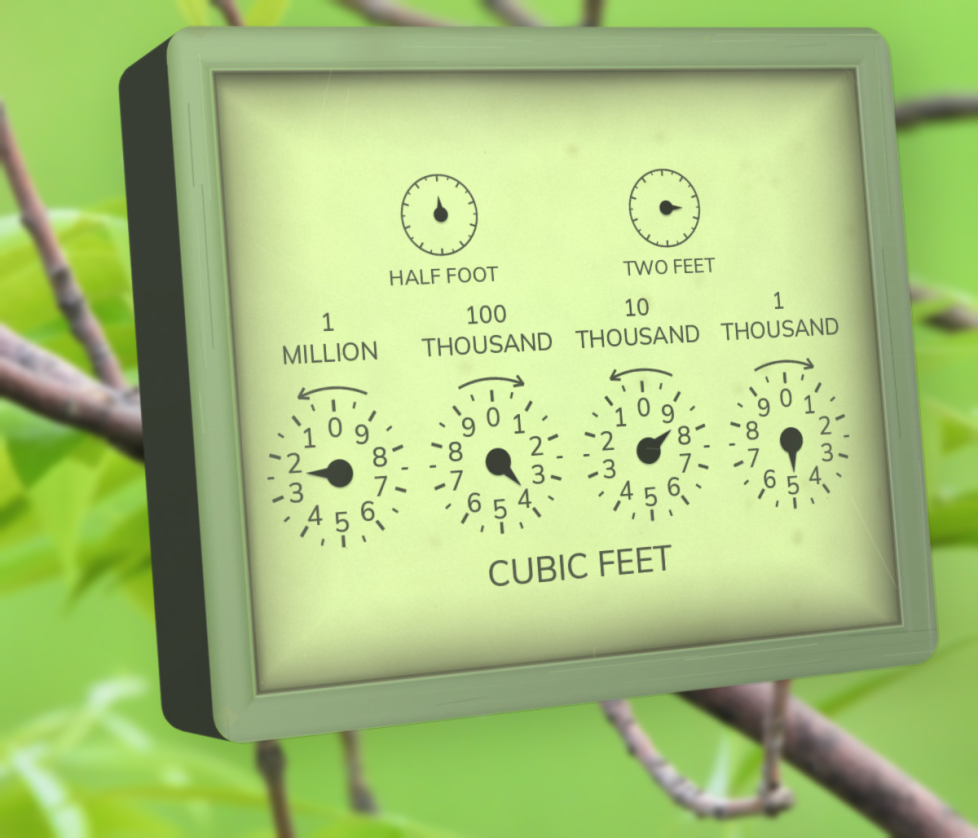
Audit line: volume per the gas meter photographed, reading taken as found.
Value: 238500 ft³
